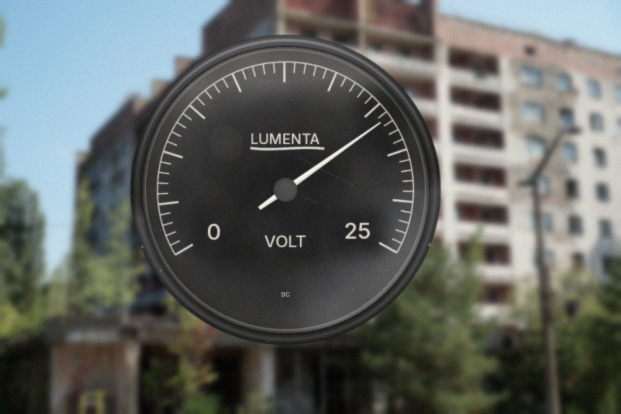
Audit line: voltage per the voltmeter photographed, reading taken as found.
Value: 18.25 V
